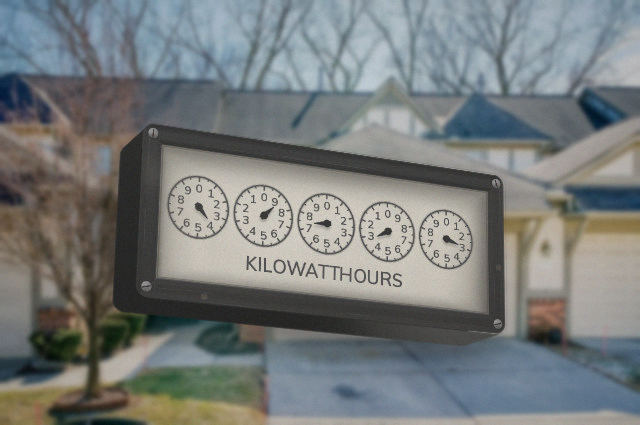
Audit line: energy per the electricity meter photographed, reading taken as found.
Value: 38733 kWh
